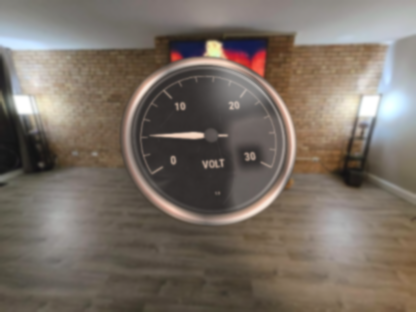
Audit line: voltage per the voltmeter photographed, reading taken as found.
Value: 4 V
